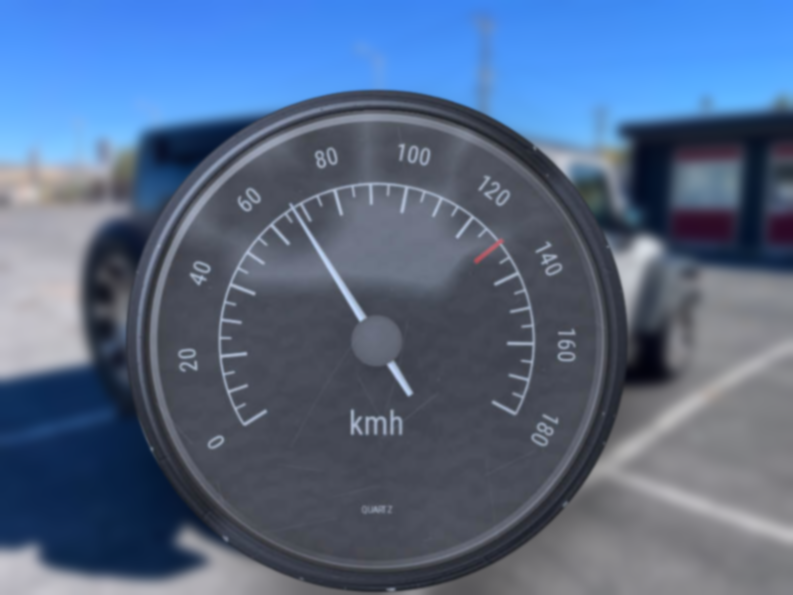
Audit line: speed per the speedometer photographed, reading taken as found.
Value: 67.5 km/h
